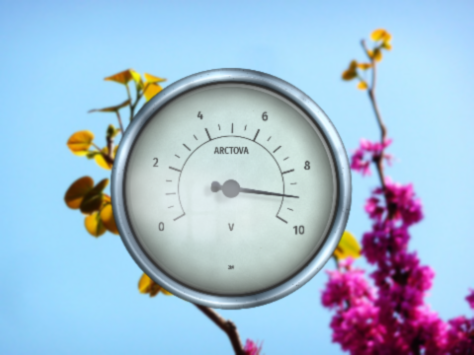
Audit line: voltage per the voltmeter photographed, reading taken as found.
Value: 9 V
